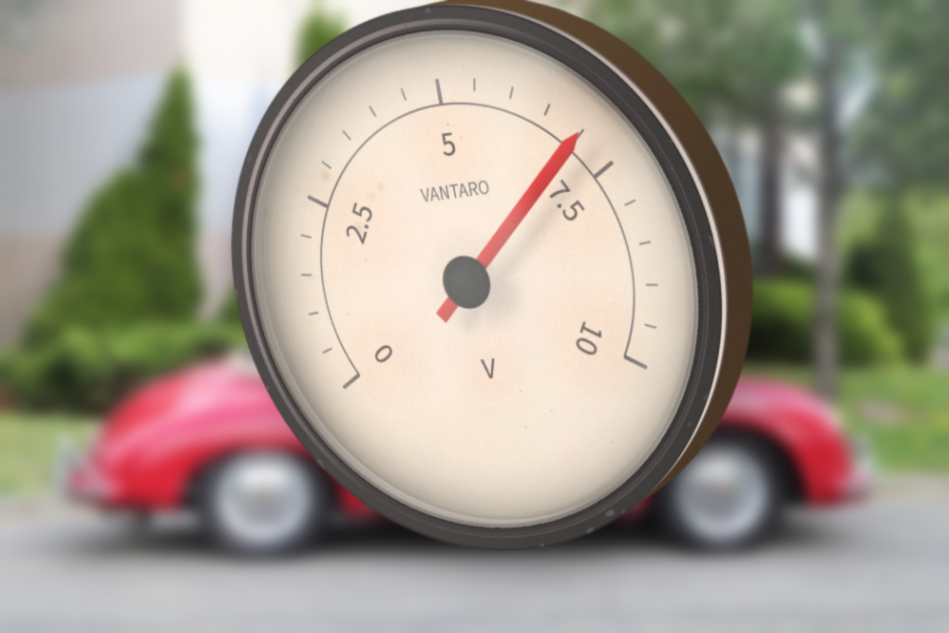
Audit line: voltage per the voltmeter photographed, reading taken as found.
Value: 7 V
